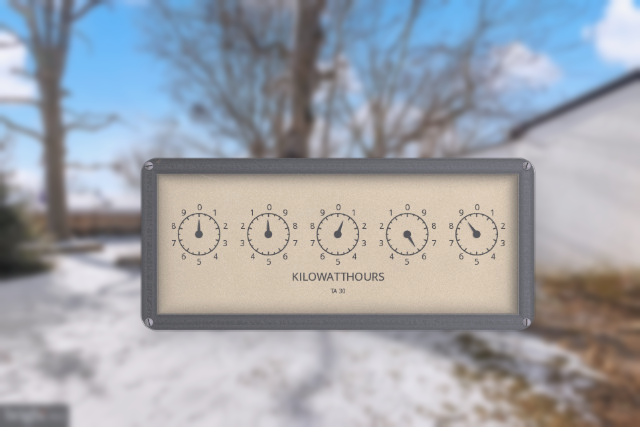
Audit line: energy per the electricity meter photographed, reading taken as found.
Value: 59 kWh
